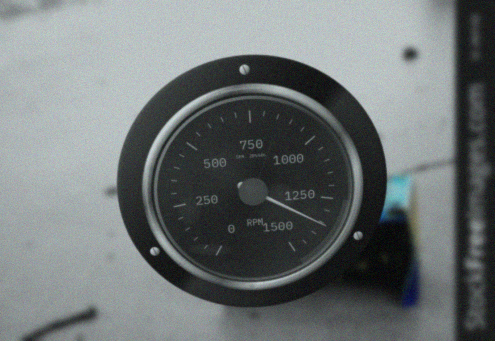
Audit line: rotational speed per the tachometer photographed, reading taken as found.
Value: 1350 rpm
